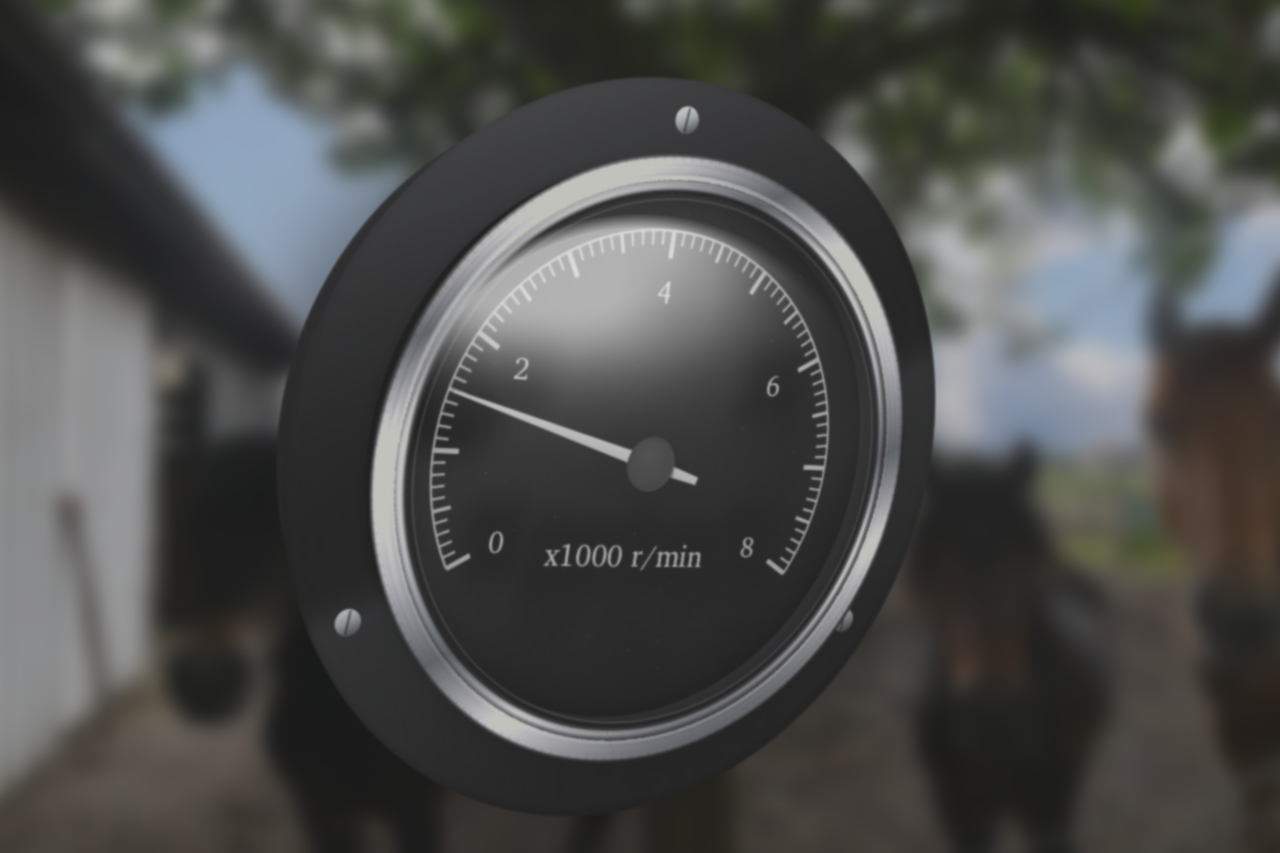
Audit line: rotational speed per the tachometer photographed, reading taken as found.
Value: 1500 rpm
